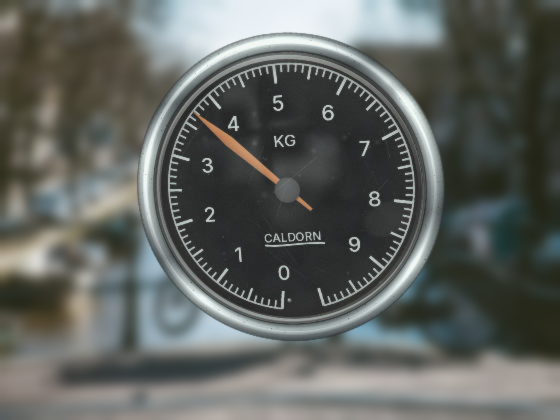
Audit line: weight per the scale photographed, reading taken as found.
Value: 3.7 kg
